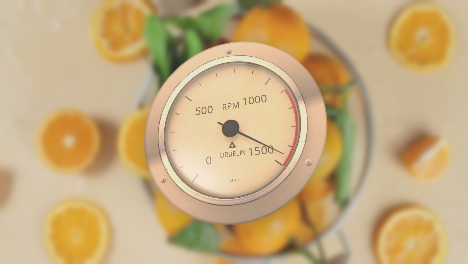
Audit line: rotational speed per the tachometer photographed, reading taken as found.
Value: 1450 rpm
